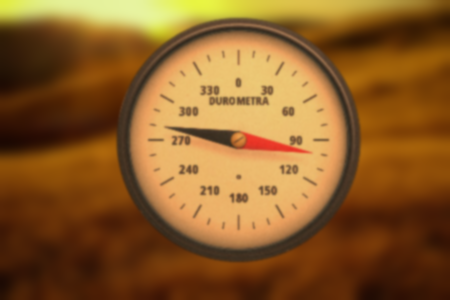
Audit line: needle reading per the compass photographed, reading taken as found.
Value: 100 °
